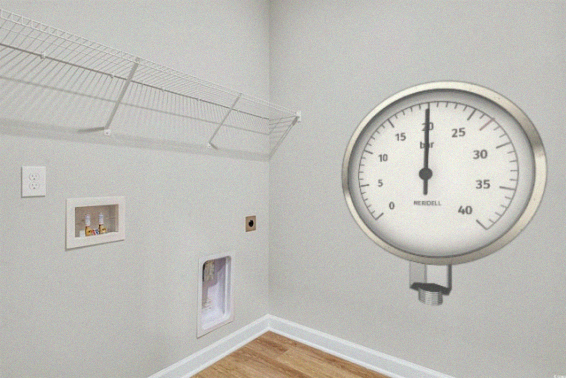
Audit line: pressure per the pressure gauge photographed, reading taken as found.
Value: 20 bar
